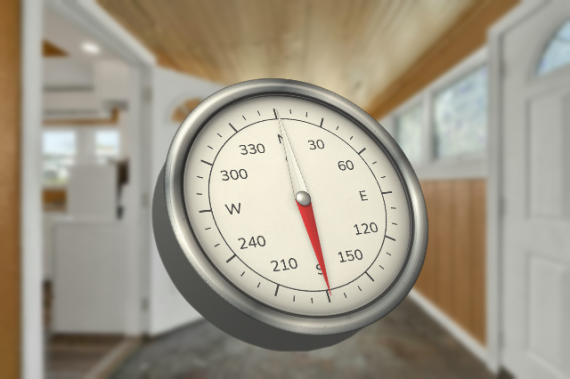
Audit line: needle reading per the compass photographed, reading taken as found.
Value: 180 °
